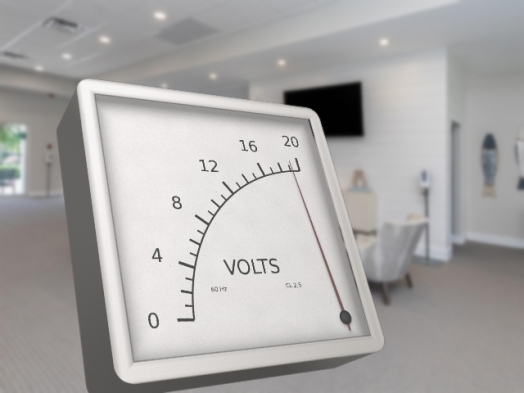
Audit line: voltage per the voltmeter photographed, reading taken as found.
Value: 19 V
